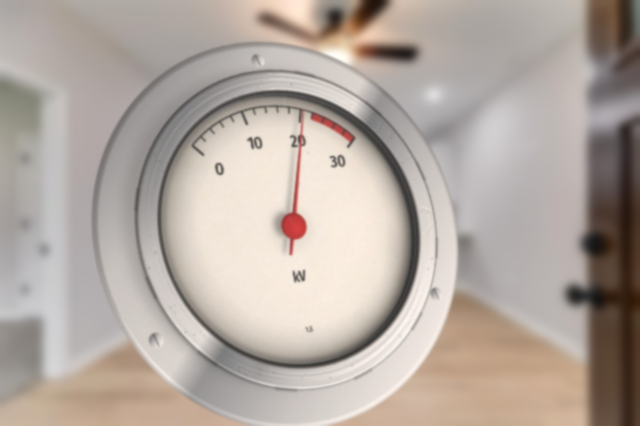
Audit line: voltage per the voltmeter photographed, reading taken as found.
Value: 20 kV
